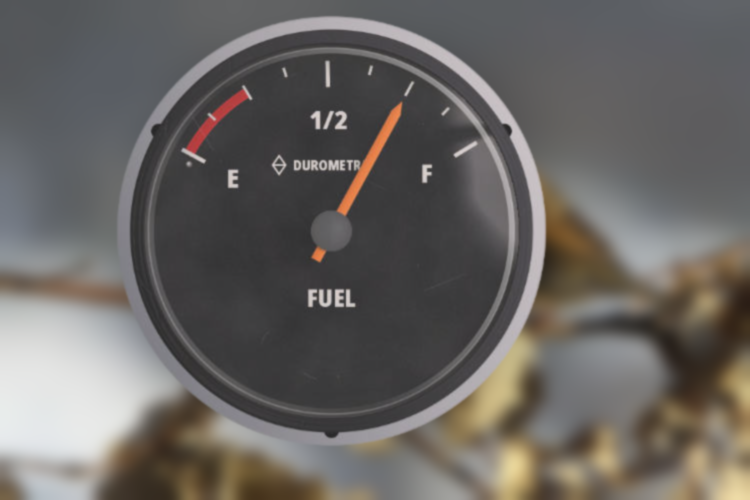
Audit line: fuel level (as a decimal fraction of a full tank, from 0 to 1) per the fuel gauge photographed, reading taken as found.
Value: 0.75
